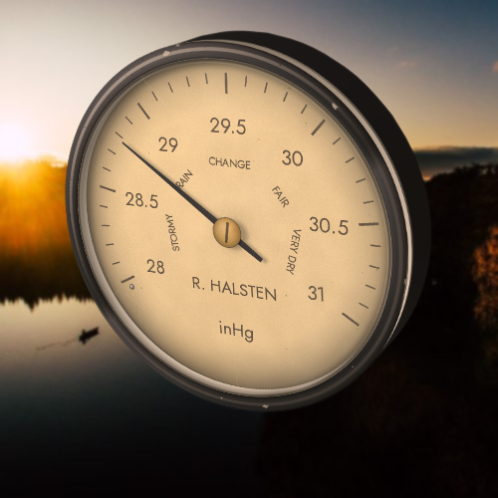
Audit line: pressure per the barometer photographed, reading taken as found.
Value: 28.8 inHg
